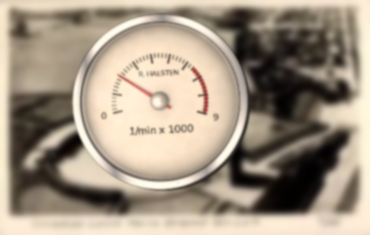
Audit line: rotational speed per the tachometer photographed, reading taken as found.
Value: 2000 rpm
